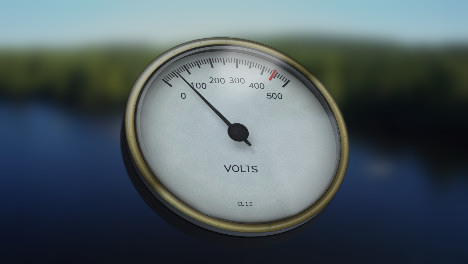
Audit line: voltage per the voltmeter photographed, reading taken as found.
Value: 50 V
